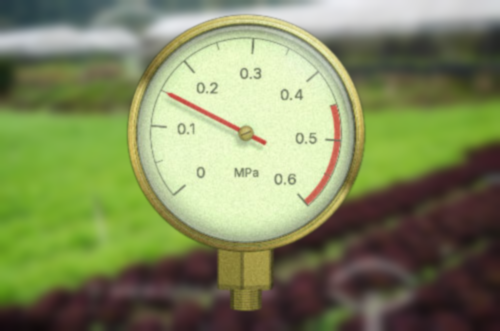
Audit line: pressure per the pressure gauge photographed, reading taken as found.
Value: 0.15 MPa
